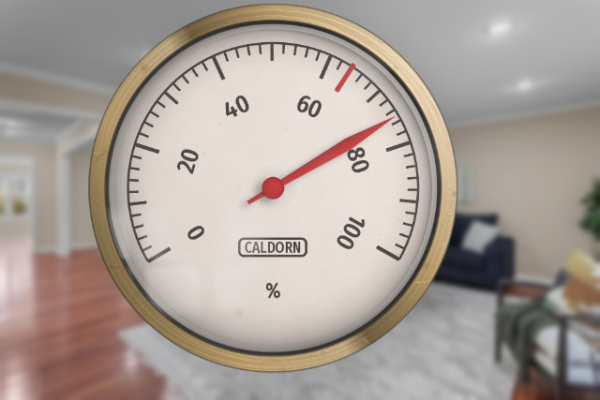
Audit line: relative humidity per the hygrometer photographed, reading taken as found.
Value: 75 %
